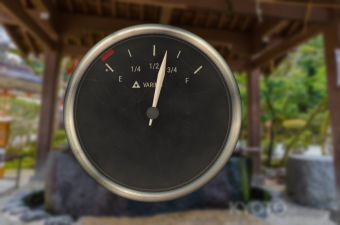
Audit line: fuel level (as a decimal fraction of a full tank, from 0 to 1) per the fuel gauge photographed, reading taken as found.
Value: 0.625
